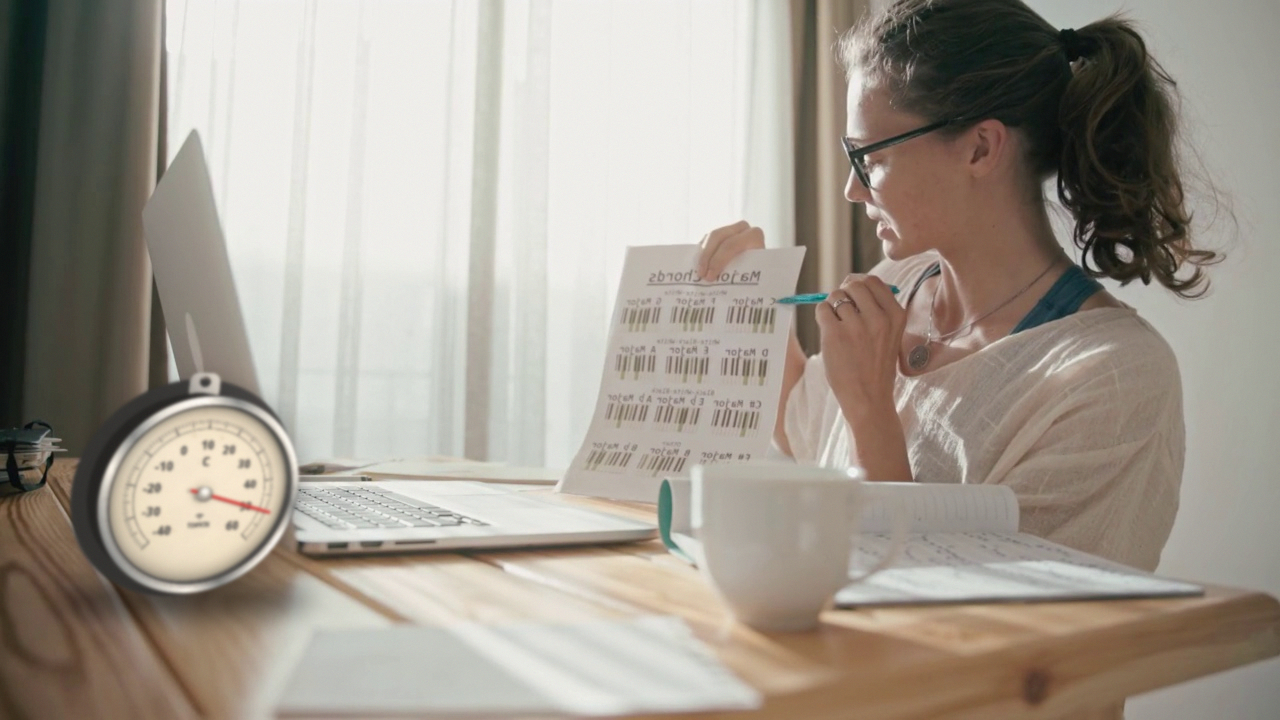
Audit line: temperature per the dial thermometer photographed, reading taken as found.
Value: 50 °C
